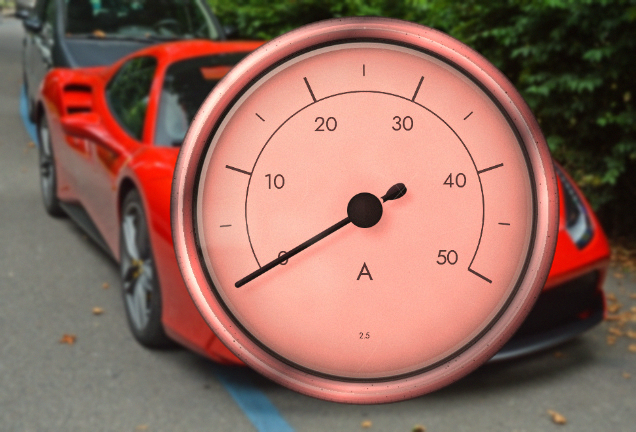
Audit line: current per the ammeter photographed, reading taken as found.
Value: 0 A
